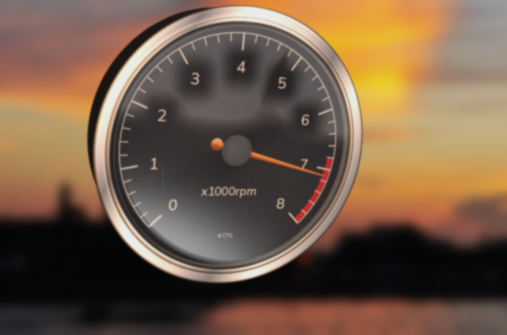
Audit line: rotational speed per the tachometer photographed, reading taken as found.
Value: 7100 rpm
